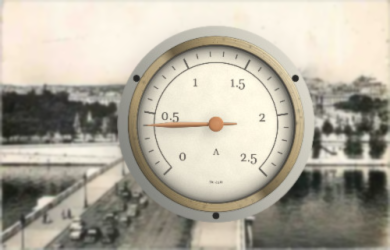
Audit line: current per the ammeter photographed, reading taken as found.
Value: 0.4 A
